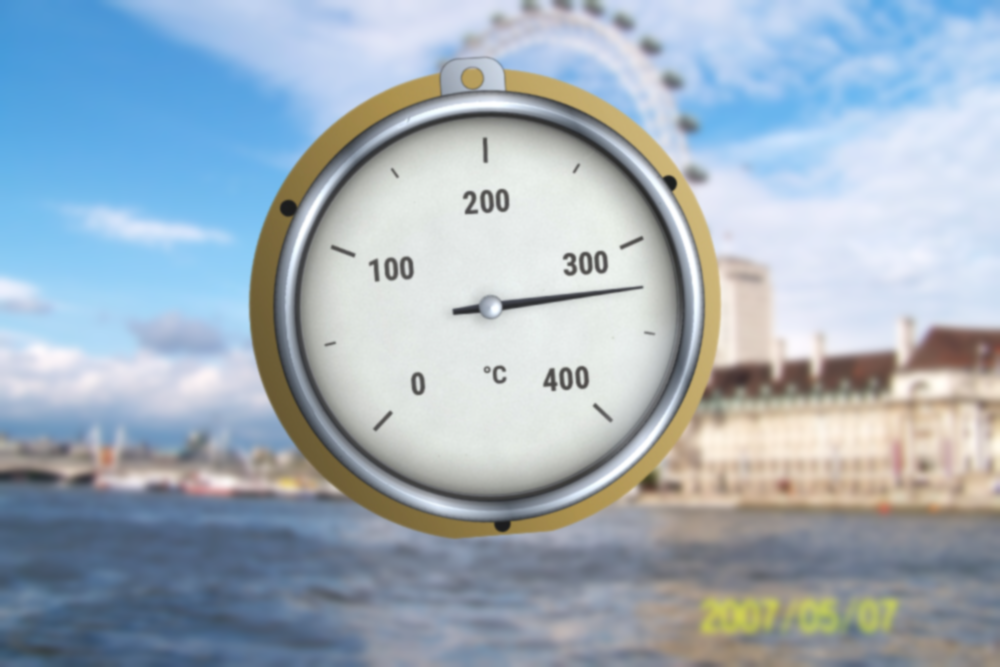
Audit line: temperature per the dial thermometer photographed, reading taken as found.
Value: 325 °C
